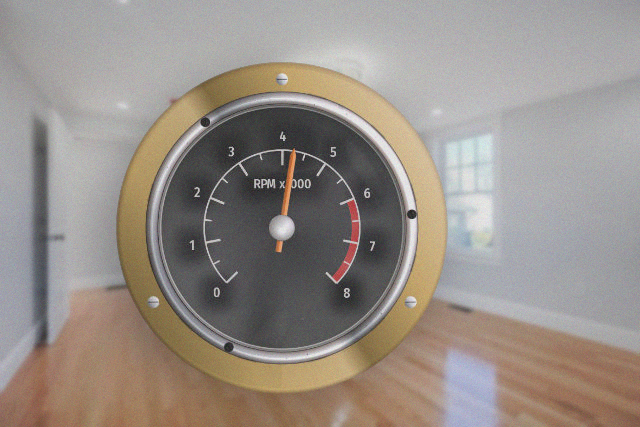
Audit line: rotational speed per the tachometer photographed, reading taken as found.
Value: 4250 rpm
